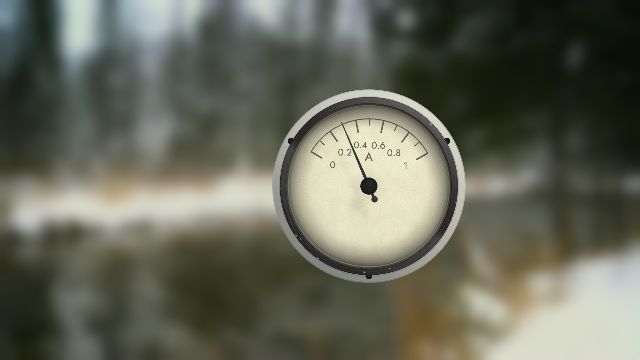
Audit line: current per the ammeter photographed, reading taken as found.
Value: 0.3 A
